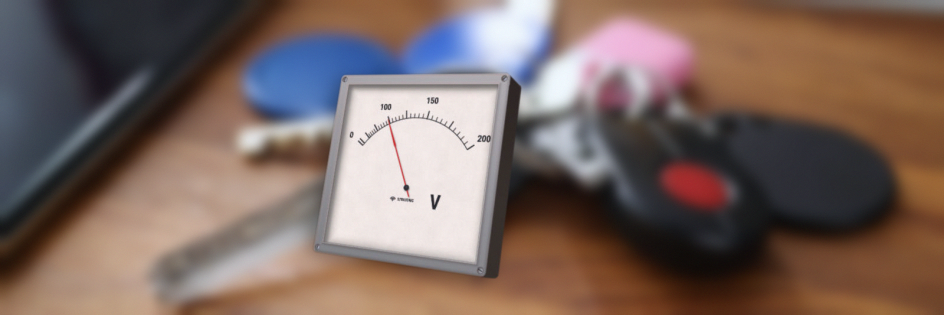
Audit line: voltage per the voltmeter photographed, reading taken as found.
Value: 100 V
